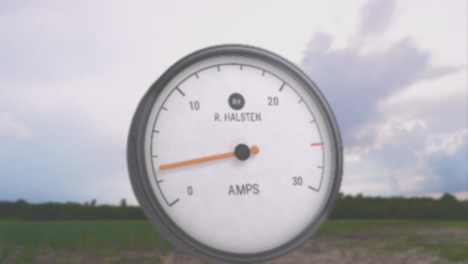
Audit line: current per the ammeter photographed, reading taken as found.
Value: 3 A
